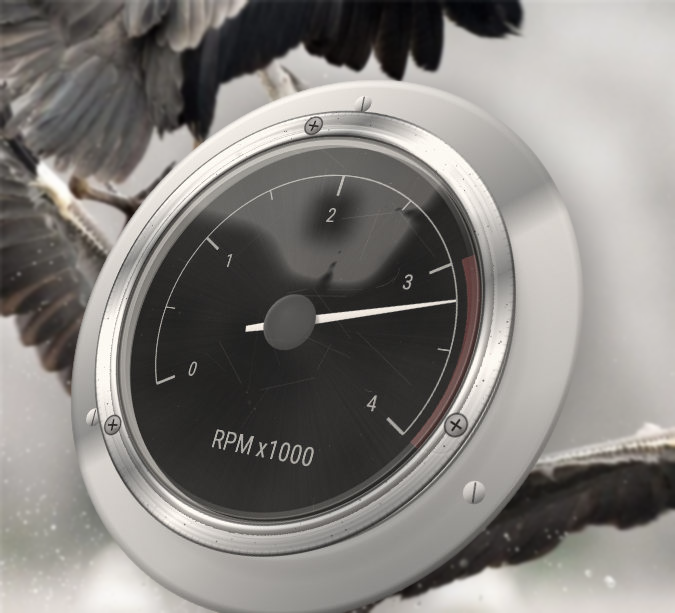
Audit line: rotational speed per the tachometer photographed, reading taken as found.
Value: 3250 rpm
